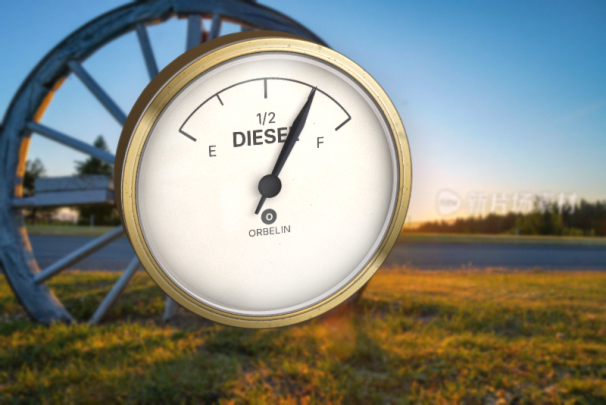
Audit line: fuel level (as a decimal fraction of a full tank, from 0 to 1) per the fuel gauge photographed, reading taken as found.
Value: 0.75
